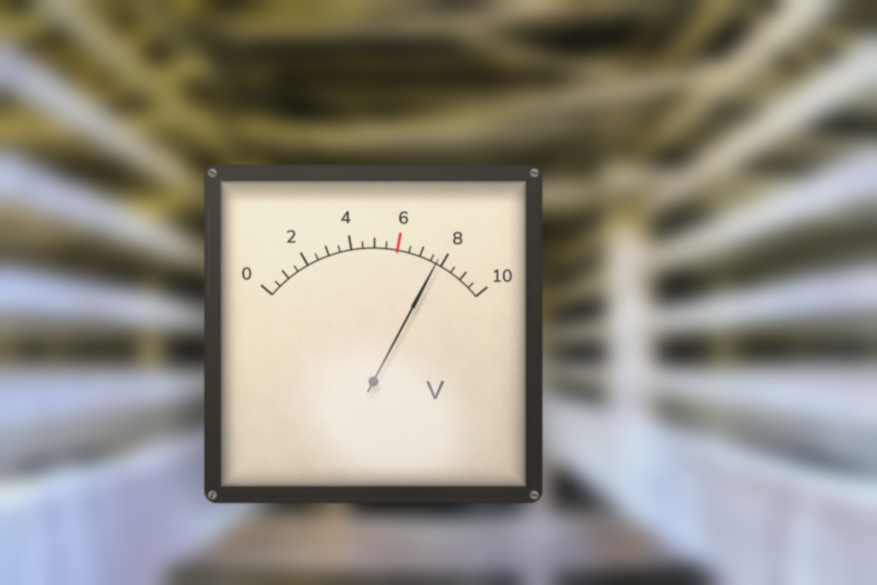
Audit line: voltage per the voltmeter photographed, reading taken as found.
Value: 7.75 V
